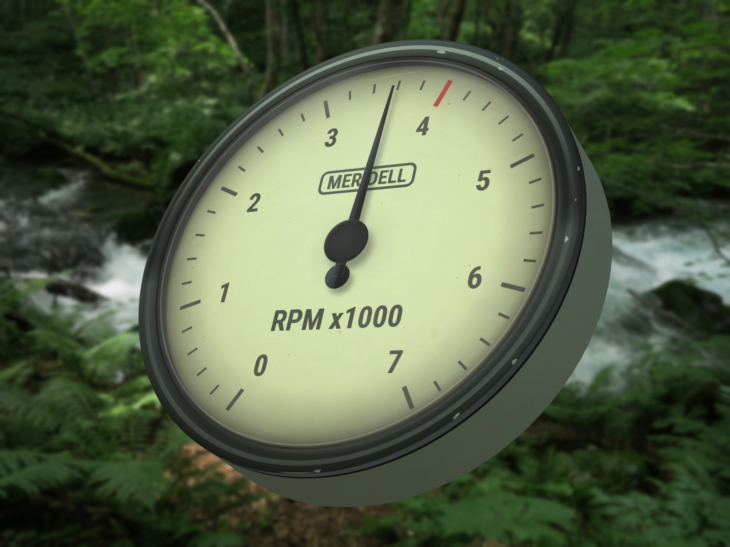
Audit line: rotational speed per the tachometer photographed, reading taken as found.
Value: 3600 rpm
